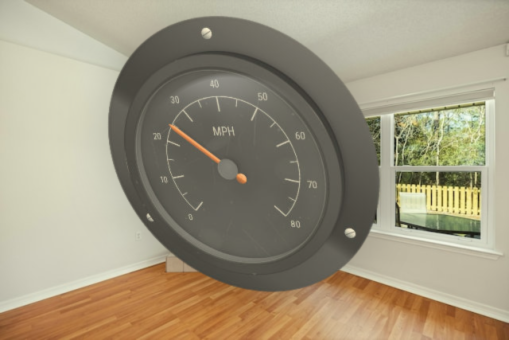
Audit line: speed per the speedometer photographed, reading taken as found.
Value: 25 mph
